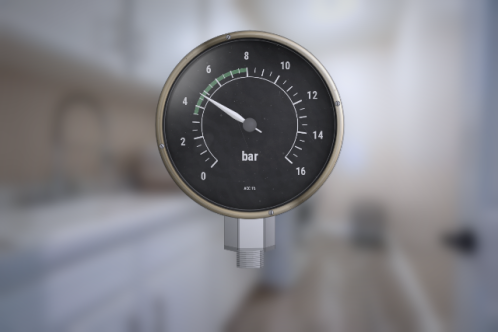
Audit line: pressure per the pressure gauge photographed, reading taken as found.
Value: 4.75 bar
